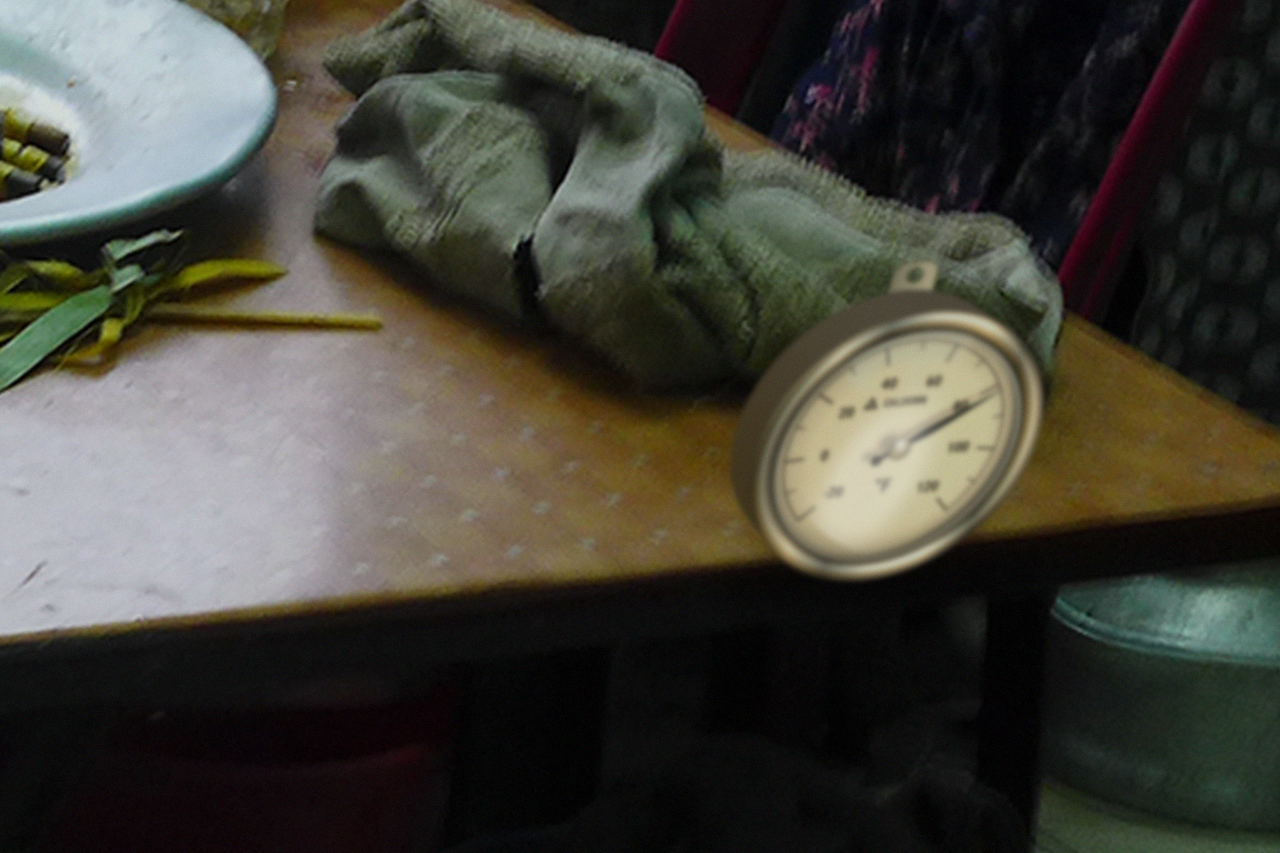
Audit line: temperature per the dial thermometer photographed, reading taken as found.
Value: 80 °F
